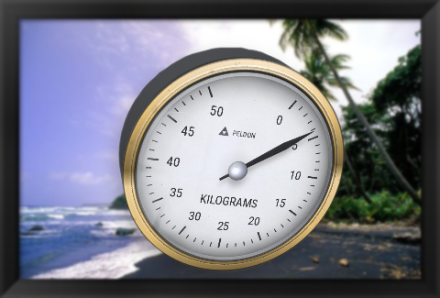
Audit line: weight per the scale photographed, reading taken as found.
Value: 4 kg
